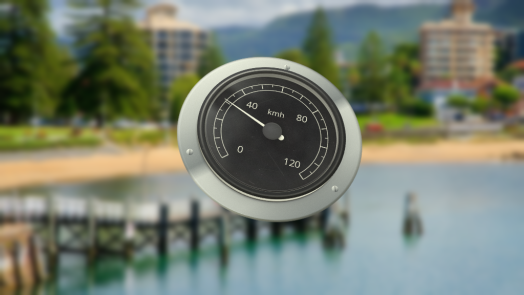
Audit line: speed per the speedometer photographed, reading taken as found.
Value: 30 km/h
